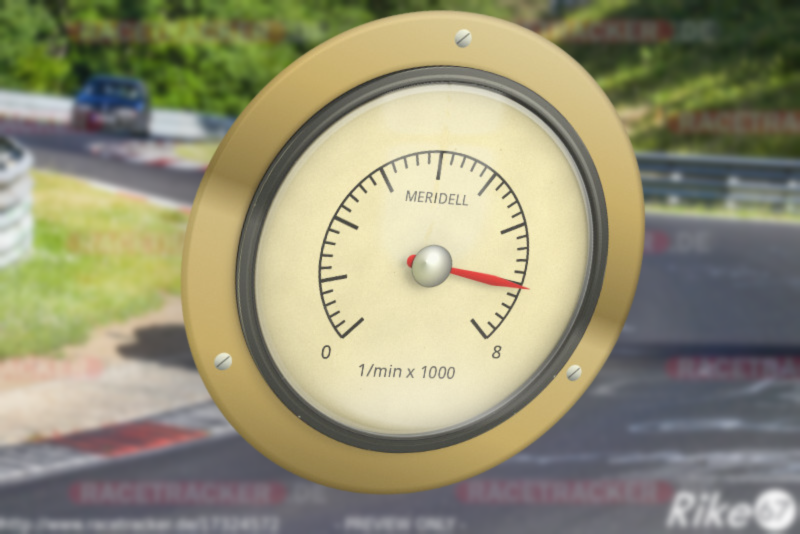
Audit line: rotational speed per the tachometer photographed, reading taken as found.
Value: 7000 rpm
